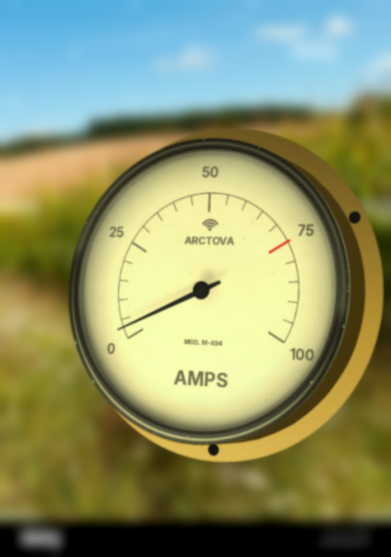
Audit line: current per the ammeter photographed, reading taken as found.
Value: 2.5 A
